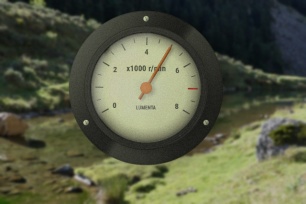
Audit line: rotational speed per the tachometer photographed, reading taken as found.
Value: 5000 rpm
